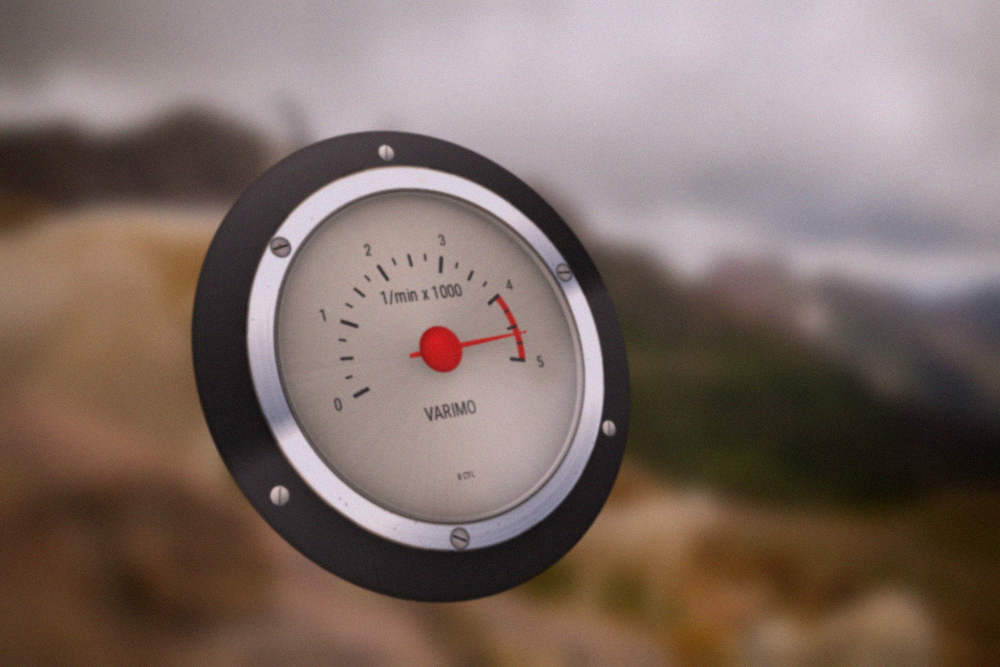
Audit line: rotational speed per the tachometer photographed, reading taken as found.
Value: 4625 rpm
